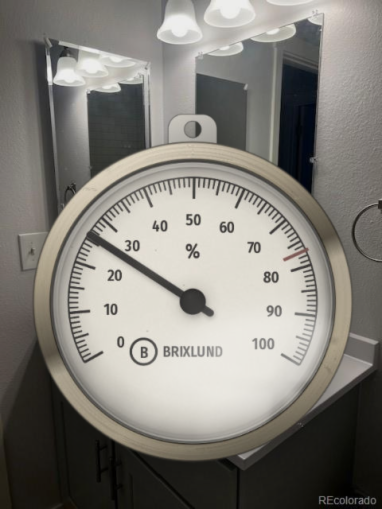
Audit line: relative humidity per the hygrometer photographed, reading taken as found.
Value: 26 %
